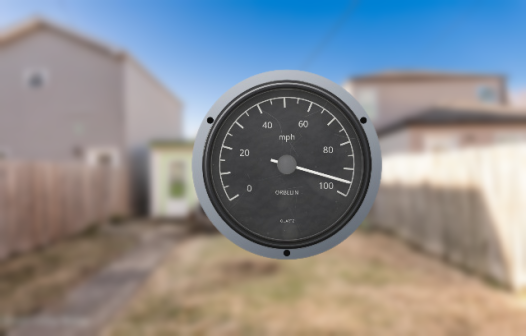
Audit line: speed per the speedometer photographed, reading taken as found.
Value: 95 mph
